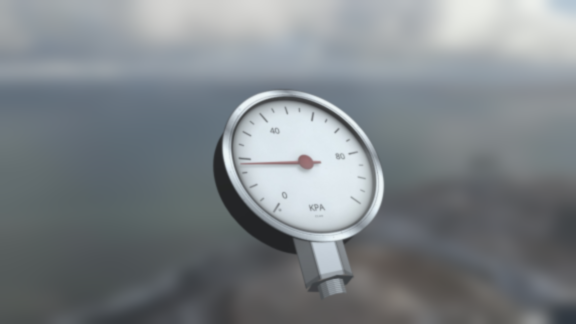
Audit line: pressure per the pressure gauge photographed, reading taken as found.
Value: 17.5 kPa
